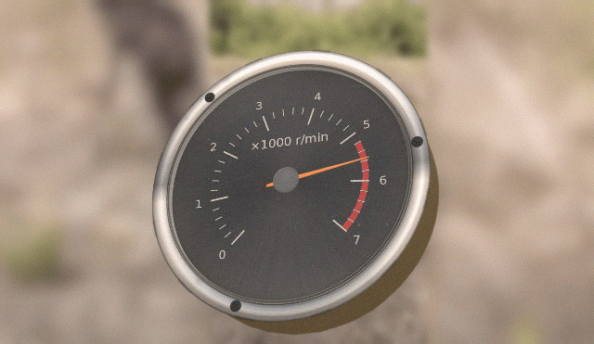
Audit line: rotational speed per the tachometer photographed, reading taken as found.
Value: 5600 rpm
